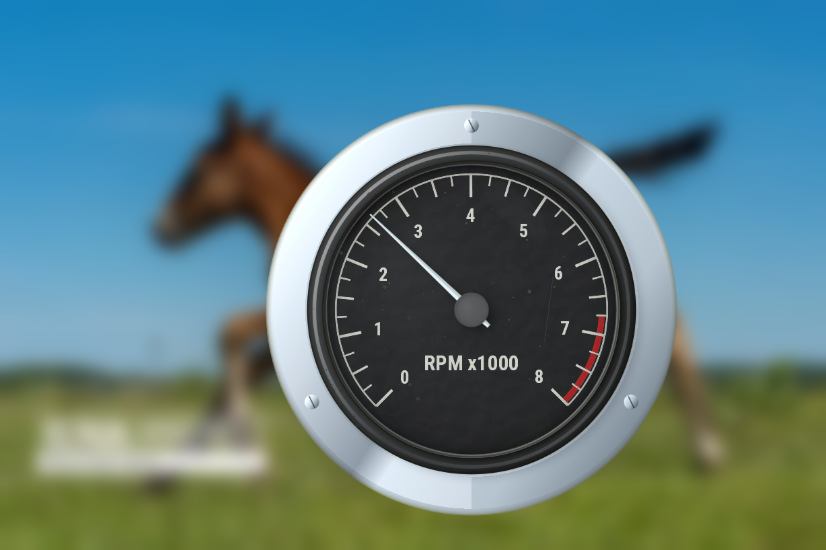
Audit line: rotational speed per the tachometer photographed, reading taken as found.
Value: 2625 rpm
